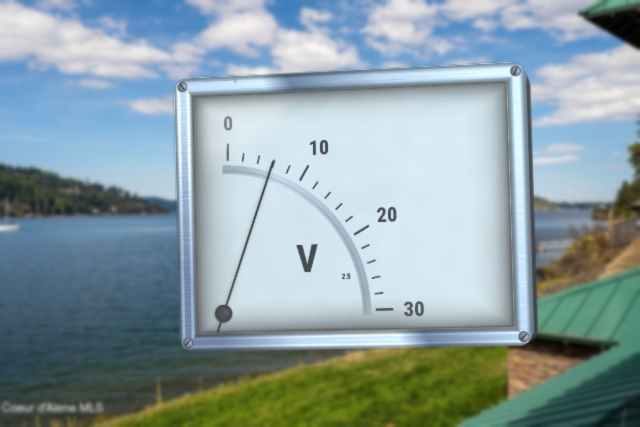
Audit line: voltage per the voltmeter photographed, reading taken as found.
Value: 6 V
